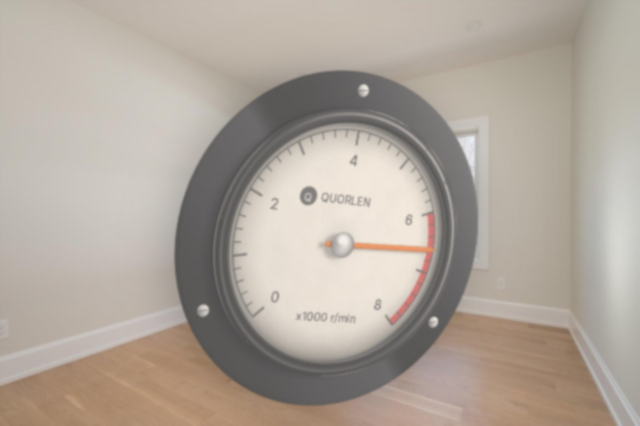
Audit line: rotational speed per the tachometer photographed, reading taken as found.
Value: 6600 rpm
